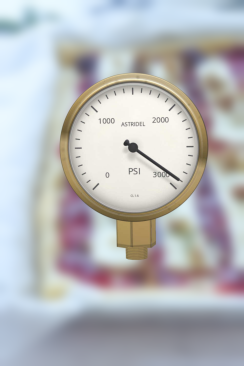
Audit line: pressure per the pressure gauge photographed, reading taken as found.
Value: 2900 psi
